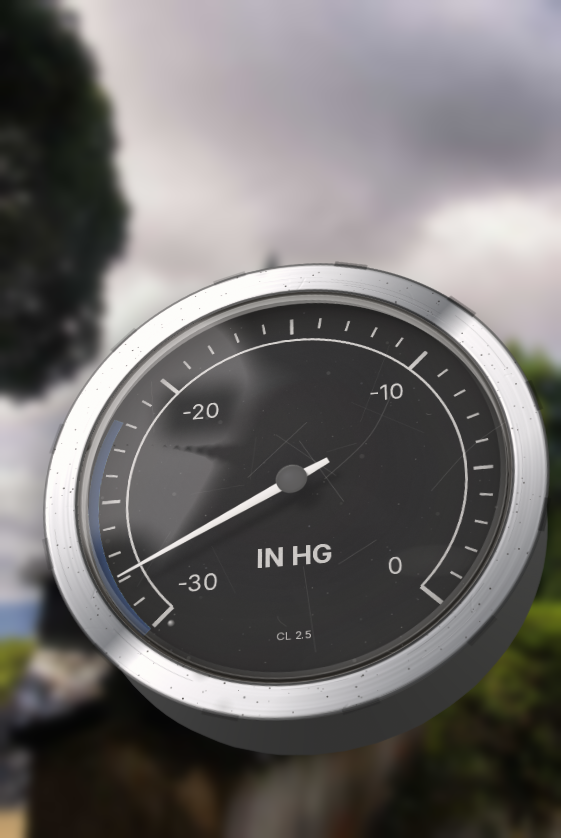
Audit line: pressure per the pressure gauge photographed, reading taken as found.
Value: -28 inHg
